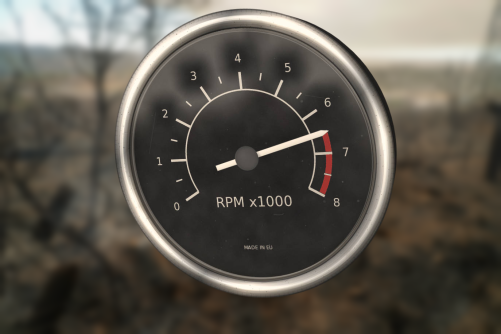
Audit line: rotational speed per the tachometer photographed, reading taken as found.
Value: 6500 rpm
